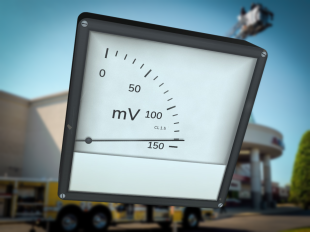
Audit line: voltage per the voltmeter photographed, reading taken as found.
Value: 140 mV
